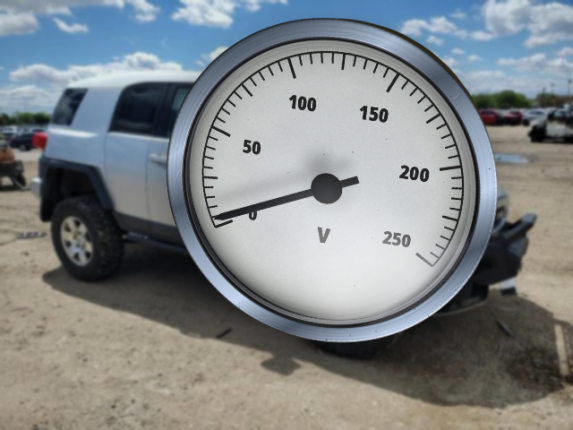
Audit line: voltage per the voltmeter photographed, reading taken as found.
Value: 5 V
